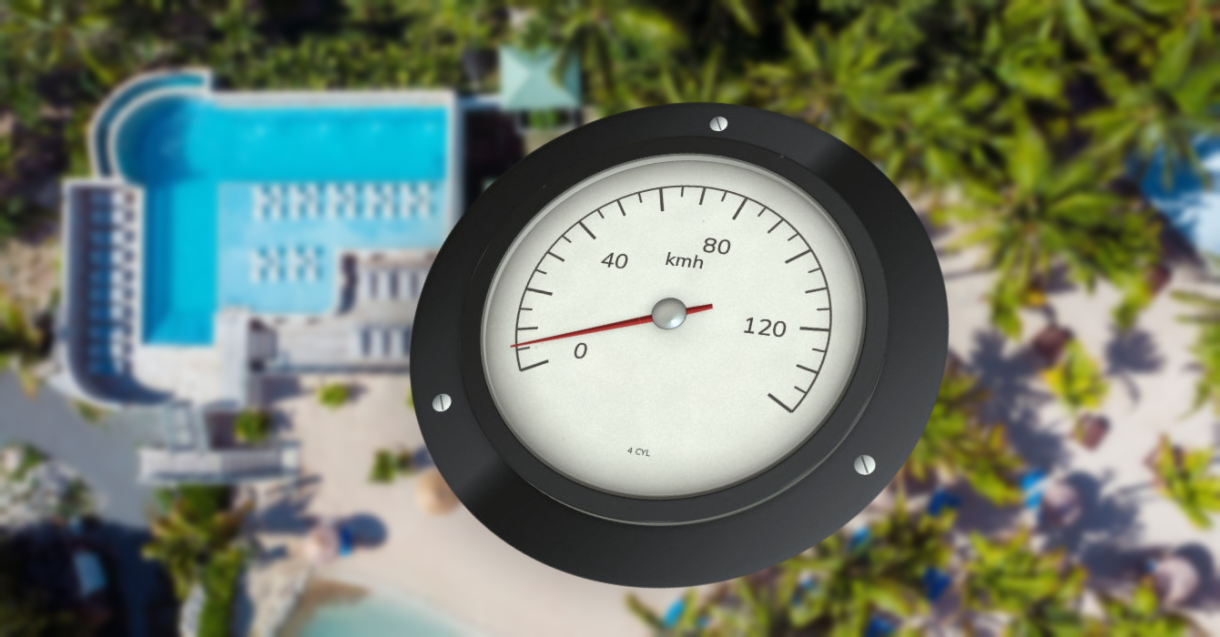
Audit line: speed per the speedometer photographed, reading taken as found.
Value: 5 km/h
